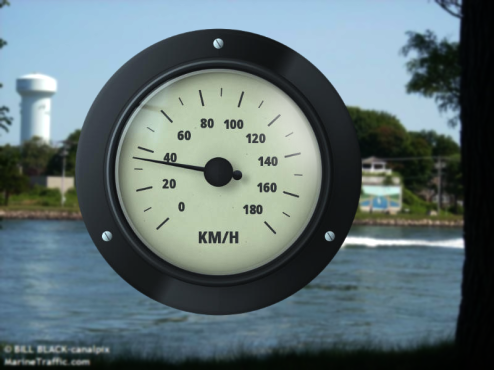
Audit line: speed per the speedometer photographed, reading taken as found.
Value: 35 km/h
